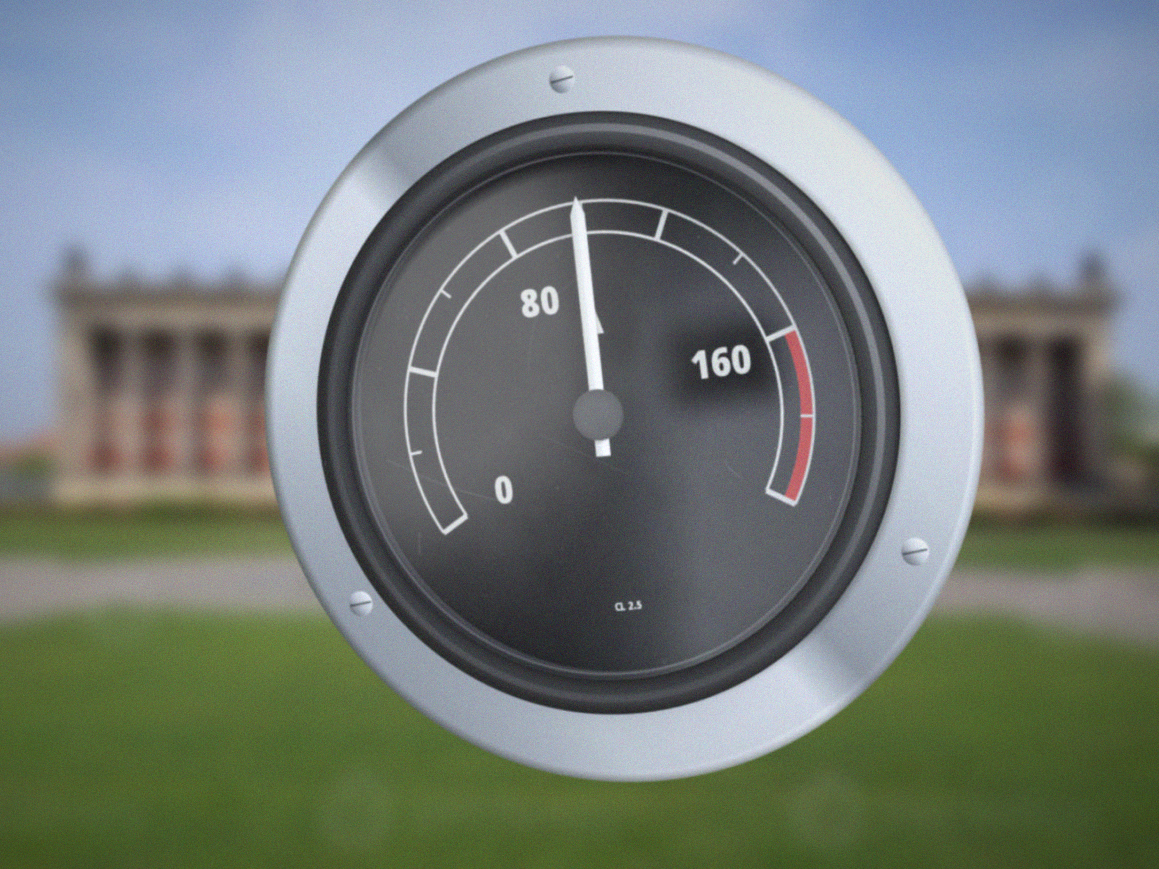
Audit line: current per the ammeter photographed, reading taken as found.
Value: 100 A
